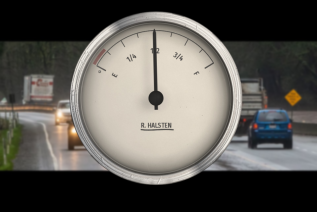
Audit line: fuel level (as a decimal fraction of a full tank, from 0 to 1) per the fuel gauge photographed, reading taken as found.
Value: 0.5
